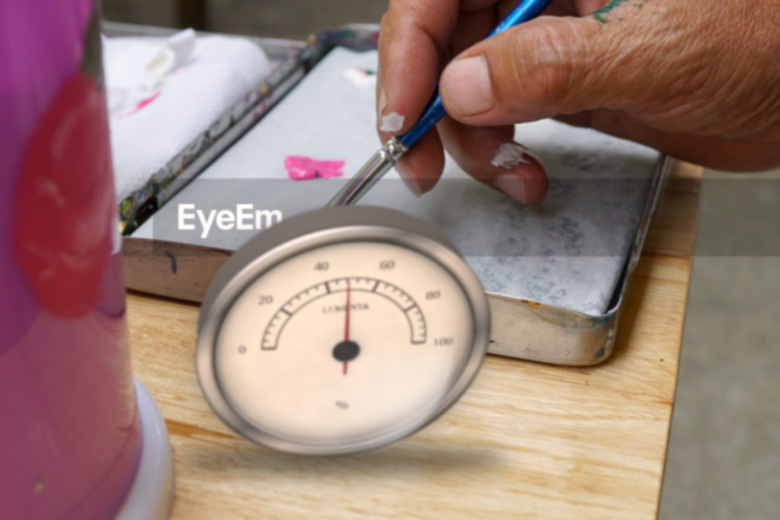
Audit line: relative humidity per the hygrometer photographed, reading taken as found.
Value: 48 %
